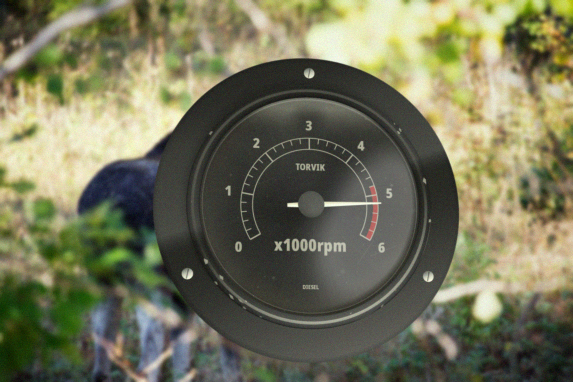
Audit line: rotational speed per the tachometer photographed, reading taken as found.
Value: 5200 rpm
